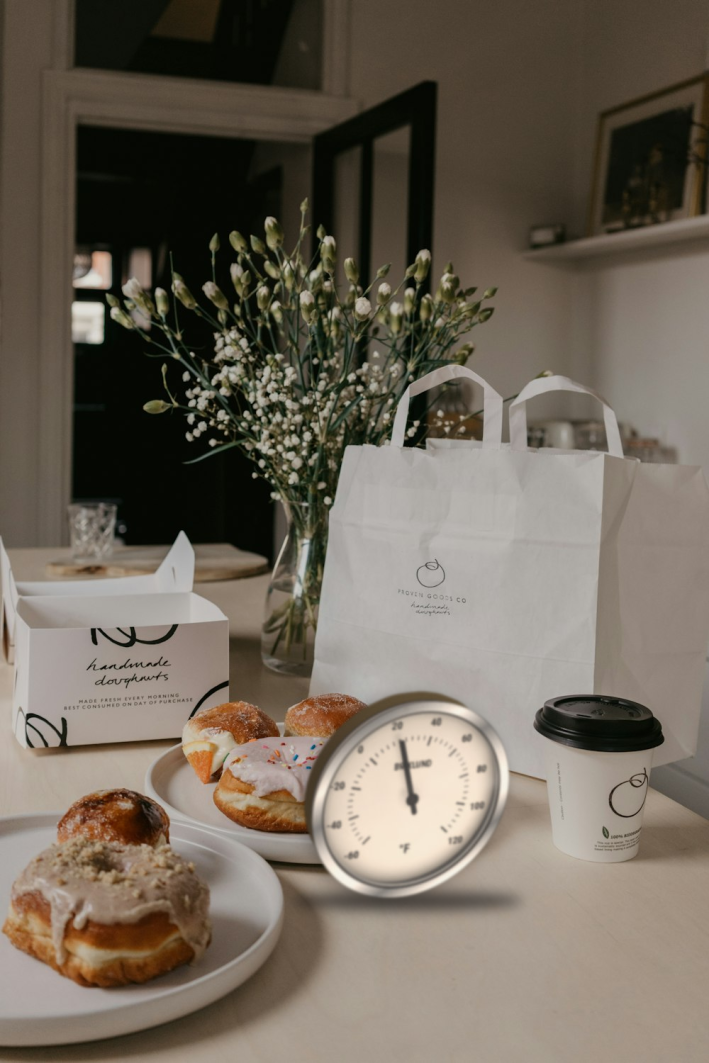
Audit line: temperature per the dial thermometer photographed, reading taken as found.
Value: 20 °F
